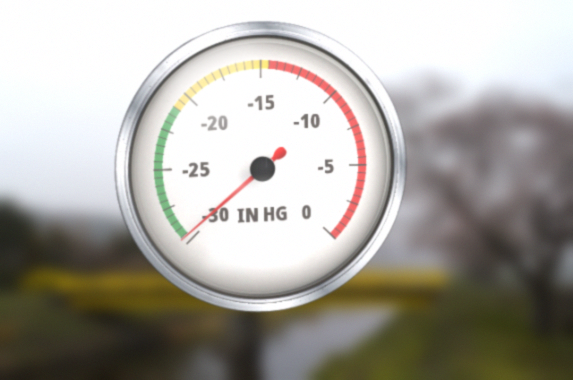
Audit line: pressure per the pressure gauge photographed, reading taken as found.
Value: -29.5 inHg
